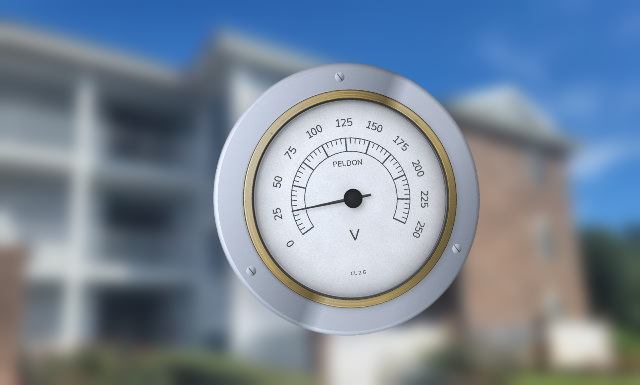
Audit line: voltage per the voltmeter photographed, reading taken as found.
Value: 25 V
